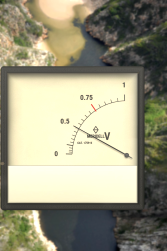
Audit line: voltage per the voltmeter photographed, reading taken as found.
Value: 0.5 V
